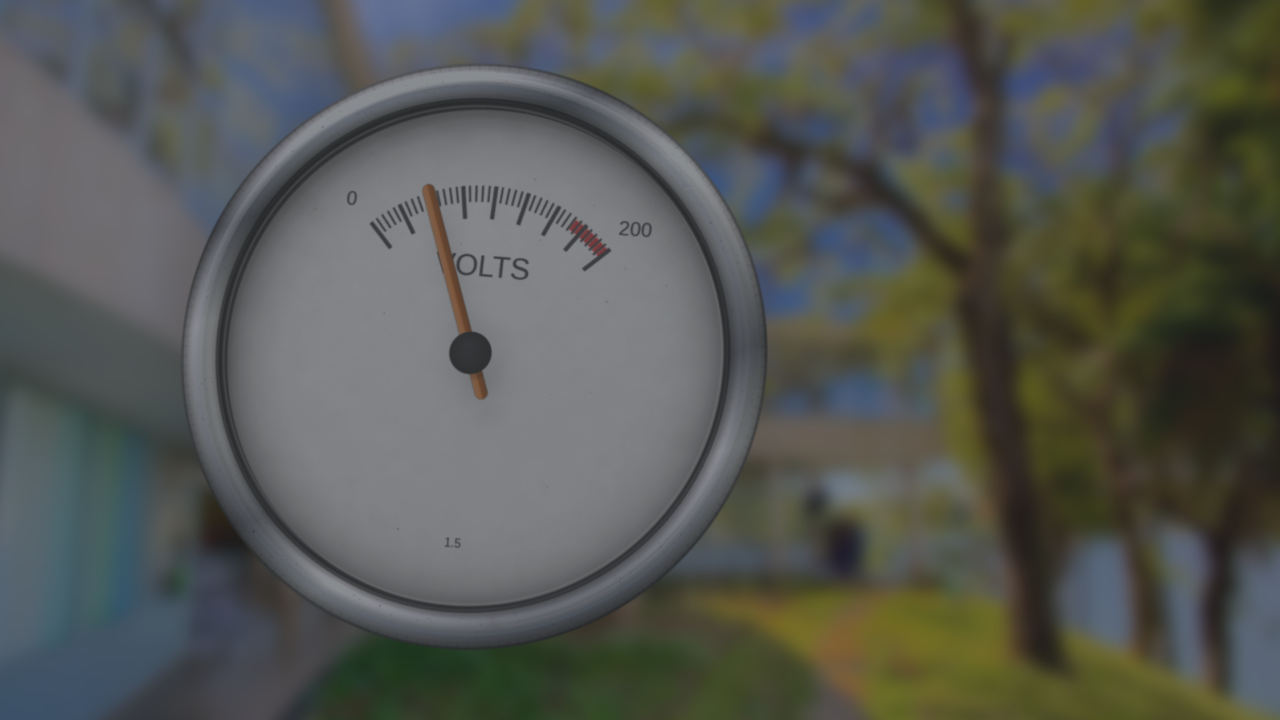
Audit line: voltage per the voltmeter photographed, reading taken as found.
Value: 50 V
